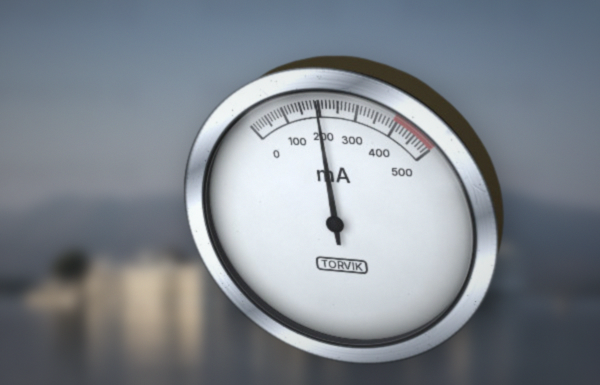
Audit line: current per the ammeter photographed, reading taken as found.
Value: 200 mA
